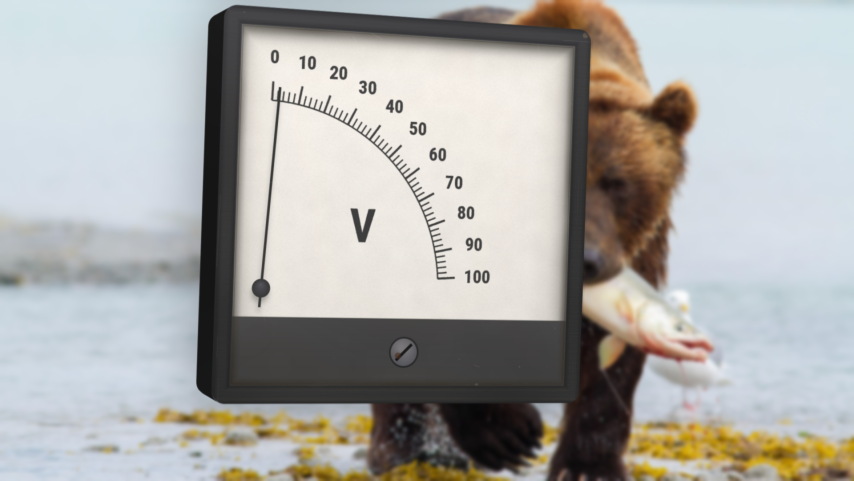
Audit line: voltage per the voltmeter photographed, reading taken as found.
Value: 2 V
